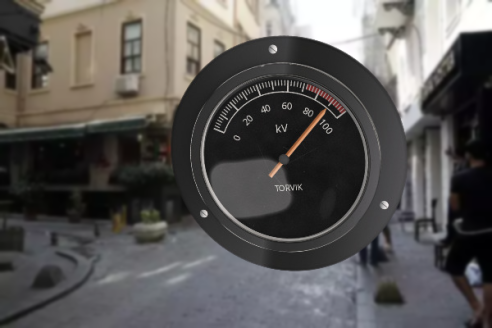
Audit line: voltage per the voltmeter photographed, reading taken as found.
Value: 90 kV
